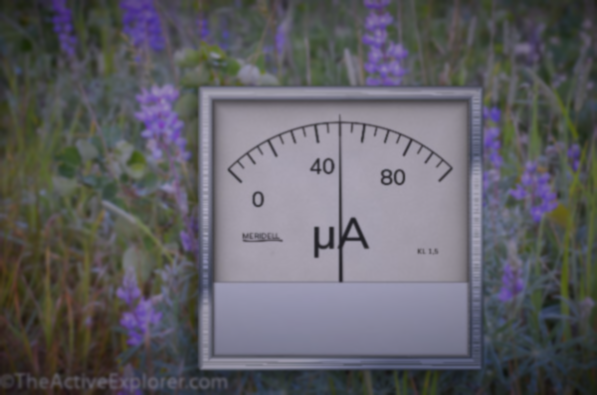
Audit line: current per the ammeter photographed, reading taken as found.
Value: 50 µA
